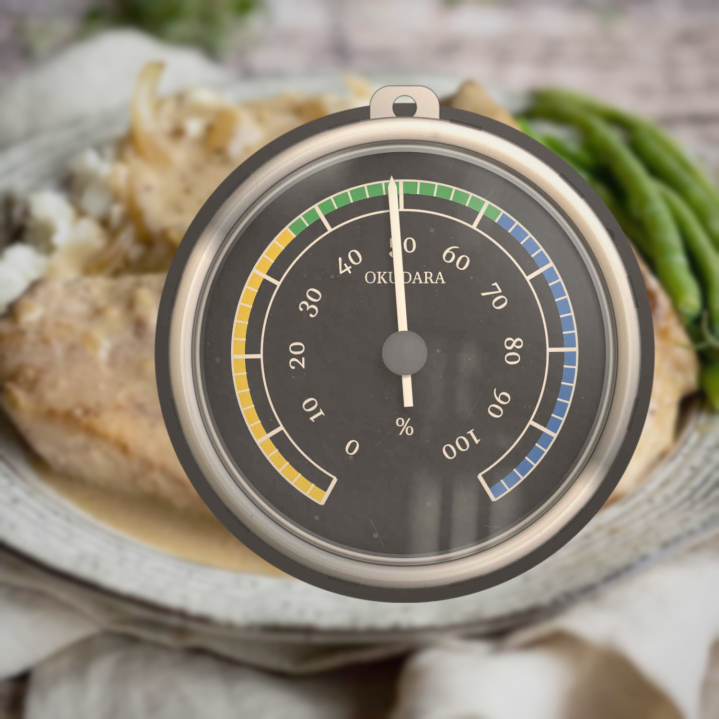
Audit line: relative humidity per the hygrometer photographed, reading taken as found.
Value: 49 %
